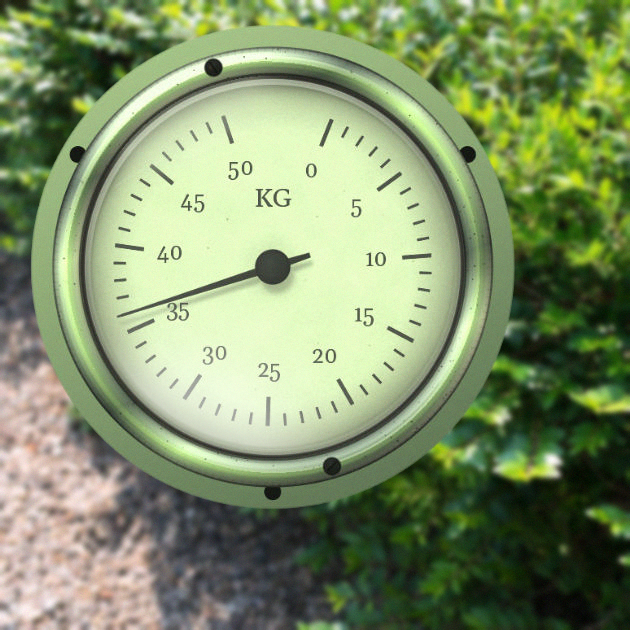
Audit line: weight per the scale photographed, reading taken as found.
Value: 36 kg
